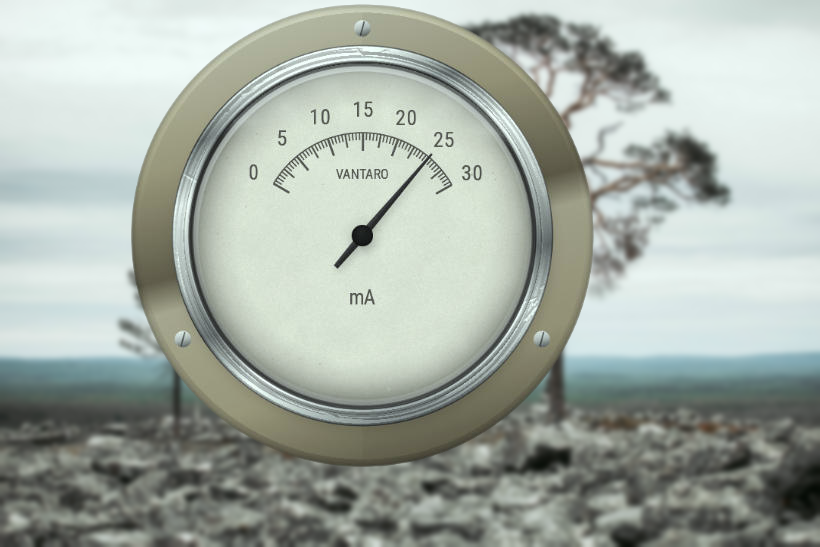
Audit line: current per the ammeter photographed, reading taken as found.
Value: 25 mA
